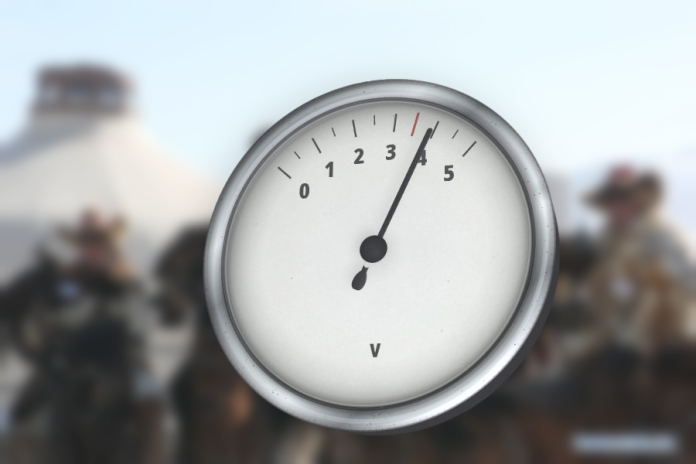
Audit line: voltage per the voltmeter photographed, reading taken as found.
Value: 4 V
